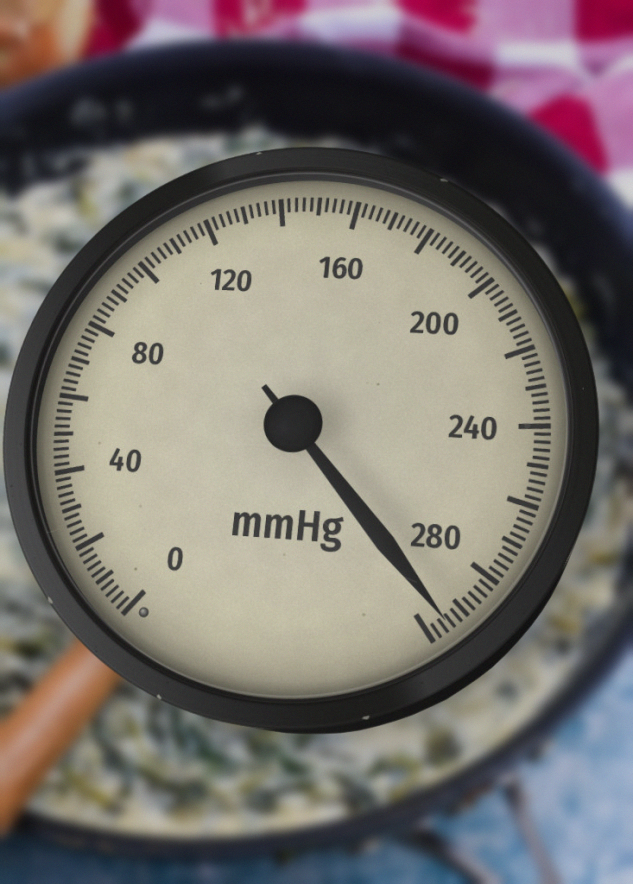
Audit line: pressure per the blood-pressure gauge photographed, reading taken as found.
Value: 295 mmHg
